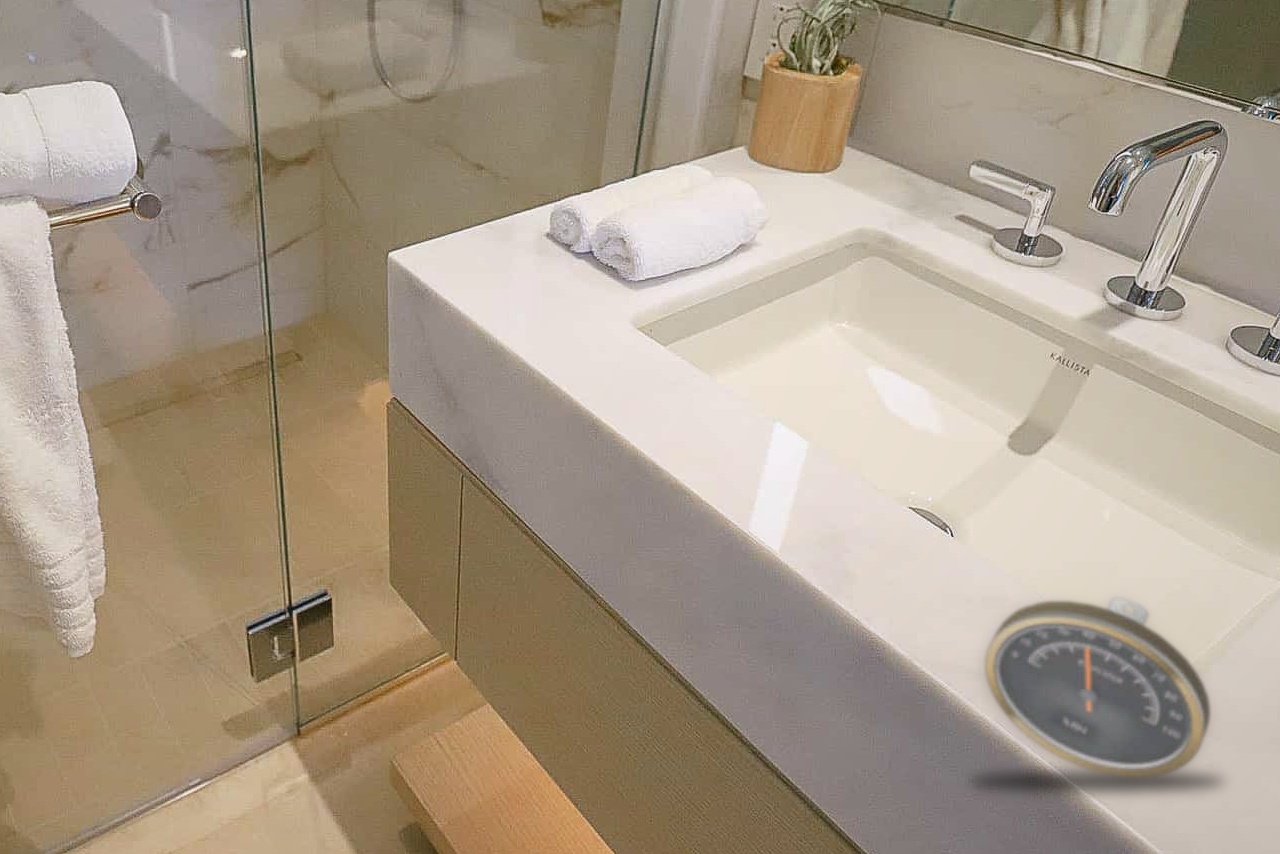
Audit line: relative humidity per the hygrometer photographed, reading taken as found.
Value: 40 %
